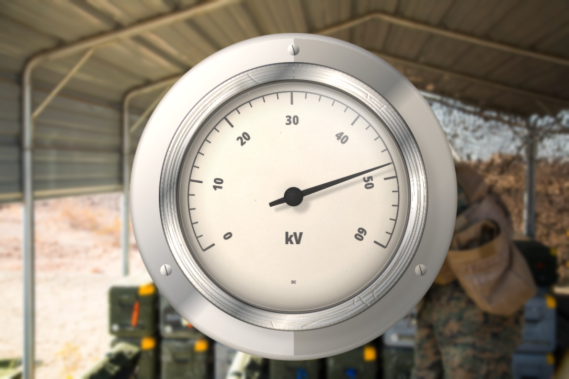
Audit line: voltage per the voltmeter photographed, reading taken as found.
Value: 48 kV
